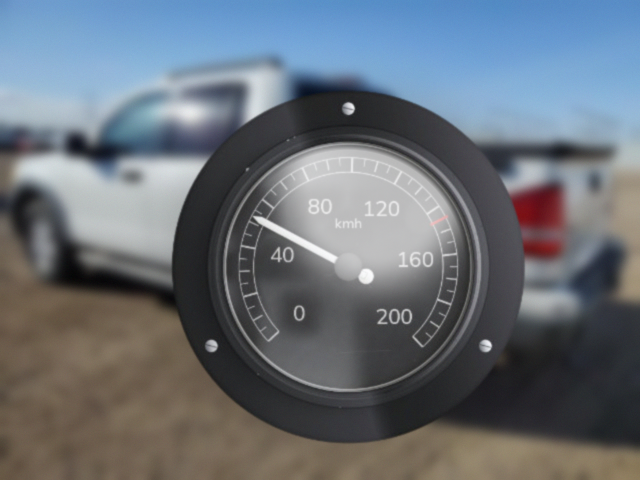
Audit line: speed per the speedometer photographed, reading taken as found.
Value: 52.5 km/h
